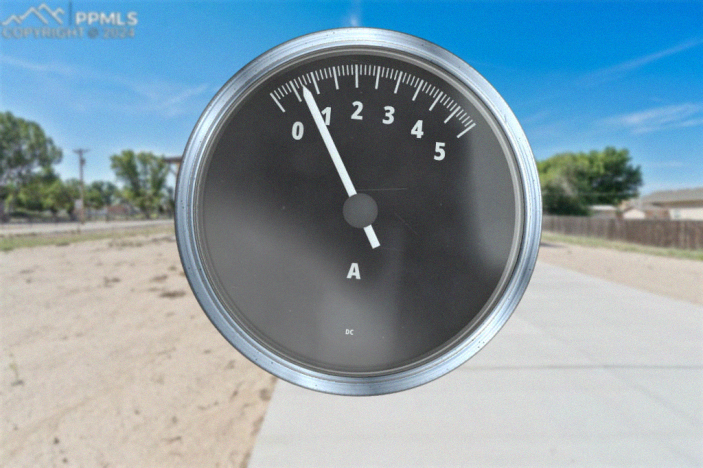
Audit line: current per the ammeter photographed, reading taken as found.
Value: 0.7 A
